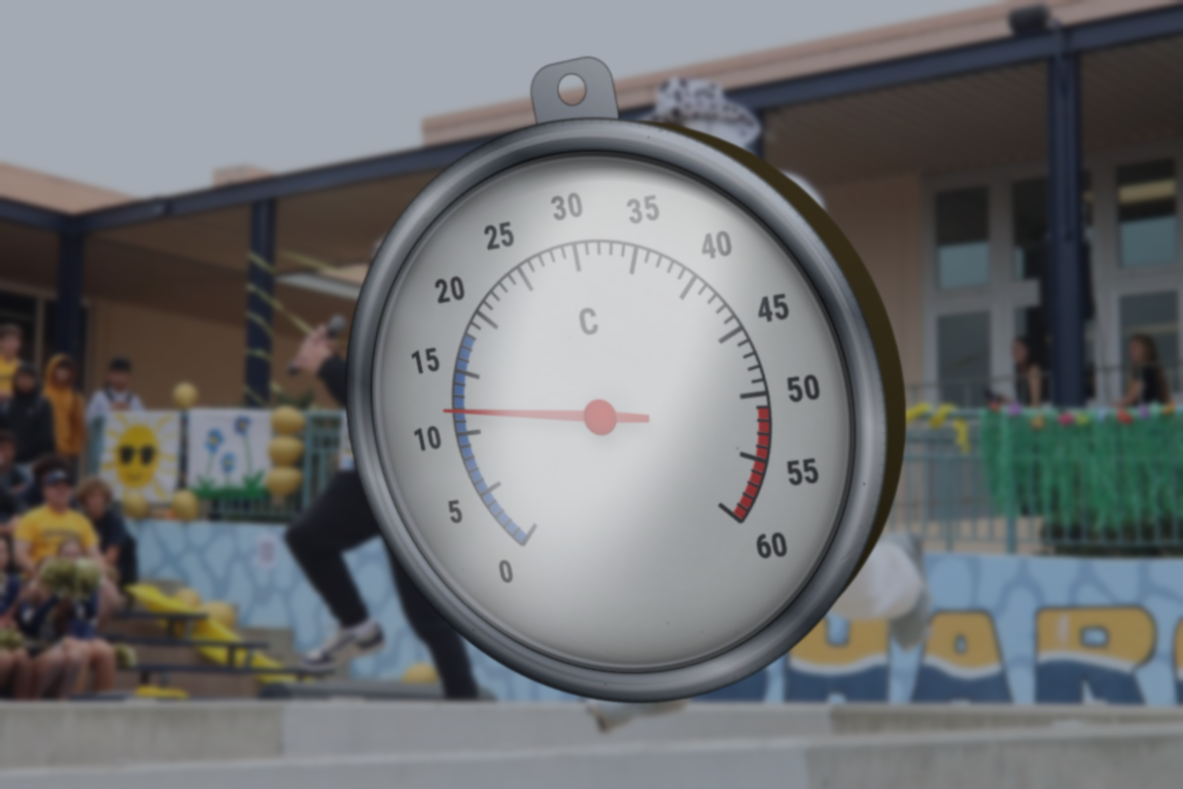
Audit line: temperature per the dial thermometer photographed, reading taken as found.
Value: 12 °C
